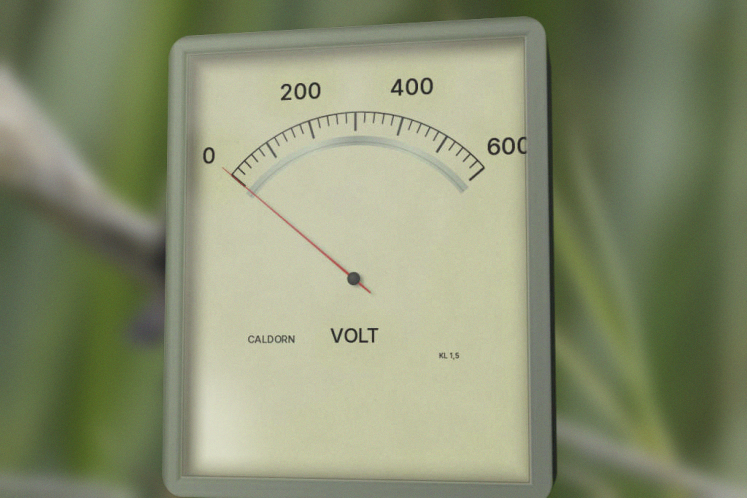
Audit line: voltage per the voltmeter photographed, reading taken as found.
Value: 0 V
